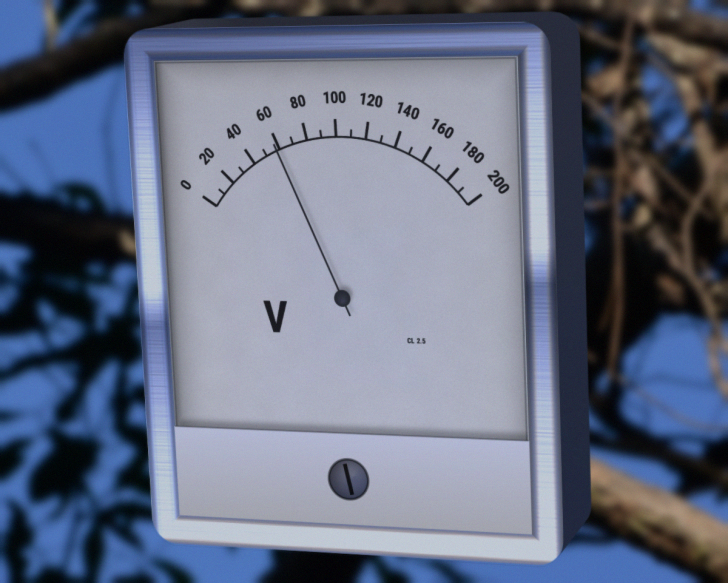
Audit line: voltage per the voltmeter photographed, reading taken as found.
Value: 60 V
